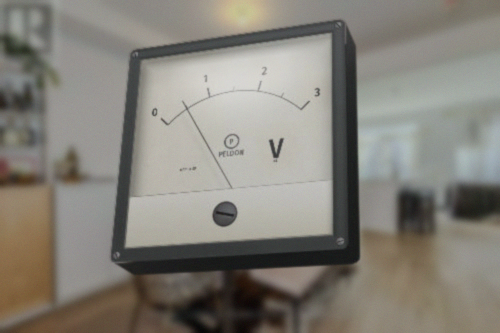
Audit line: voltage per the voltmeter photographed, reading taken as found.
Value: 0.5 V
